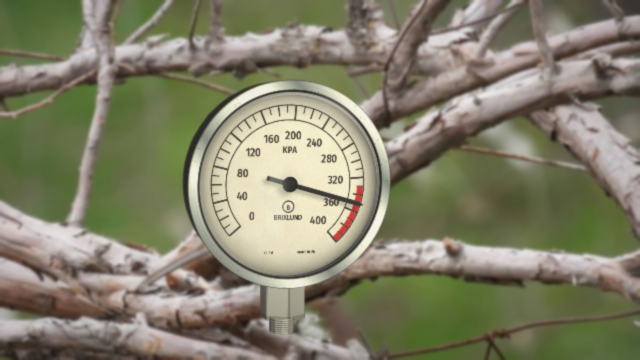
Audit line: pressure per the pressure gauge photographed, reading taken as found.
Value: 350 kPa
